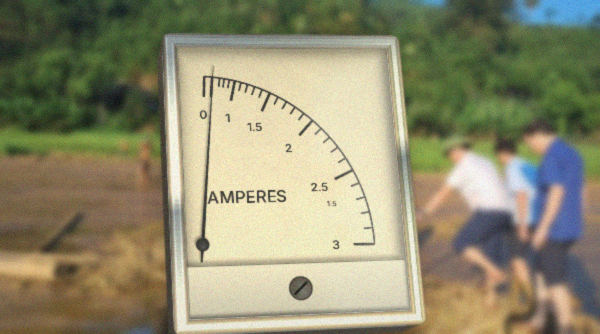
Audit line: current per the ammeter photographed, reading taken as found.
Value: 0.5 A
